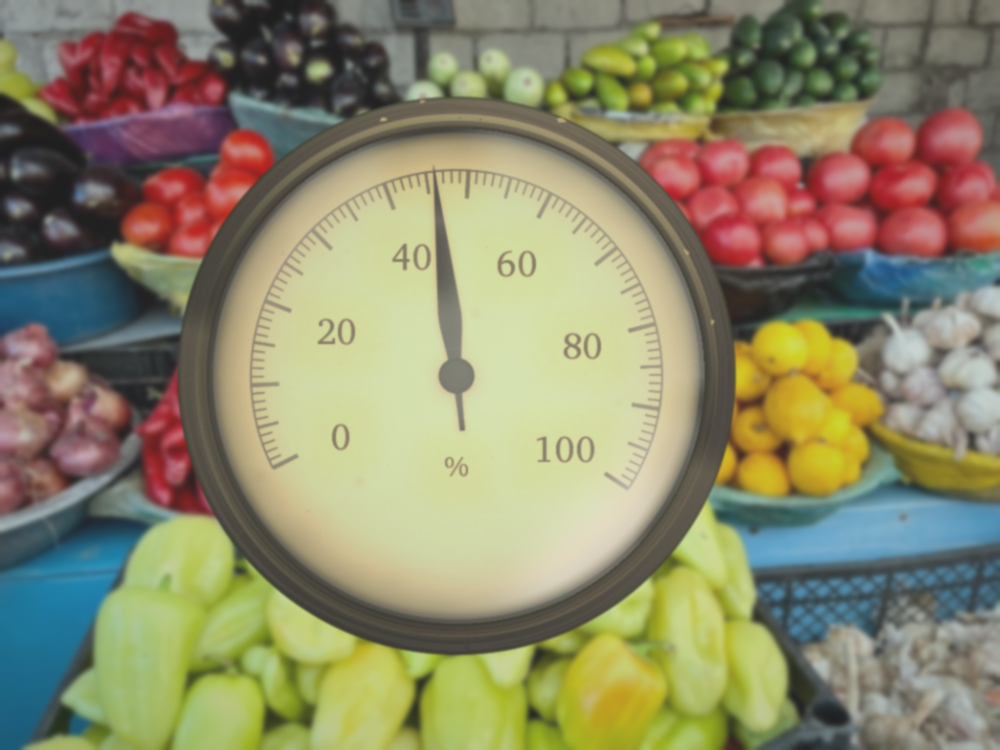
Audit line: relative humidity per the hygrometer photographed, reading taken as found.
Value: 46 %
